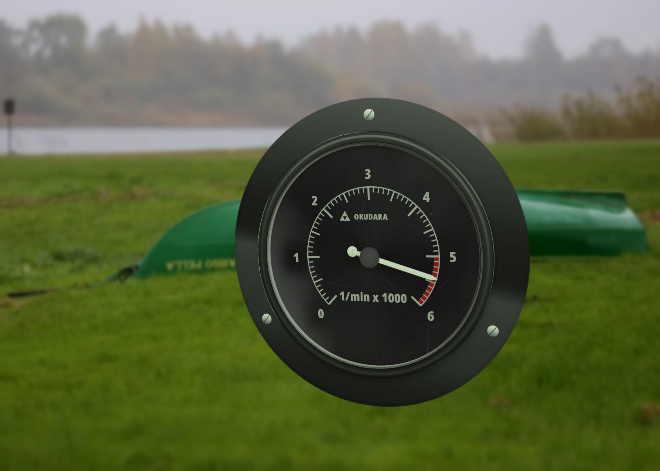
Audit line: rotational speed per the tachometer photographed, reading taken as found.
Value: 5400 rpm
